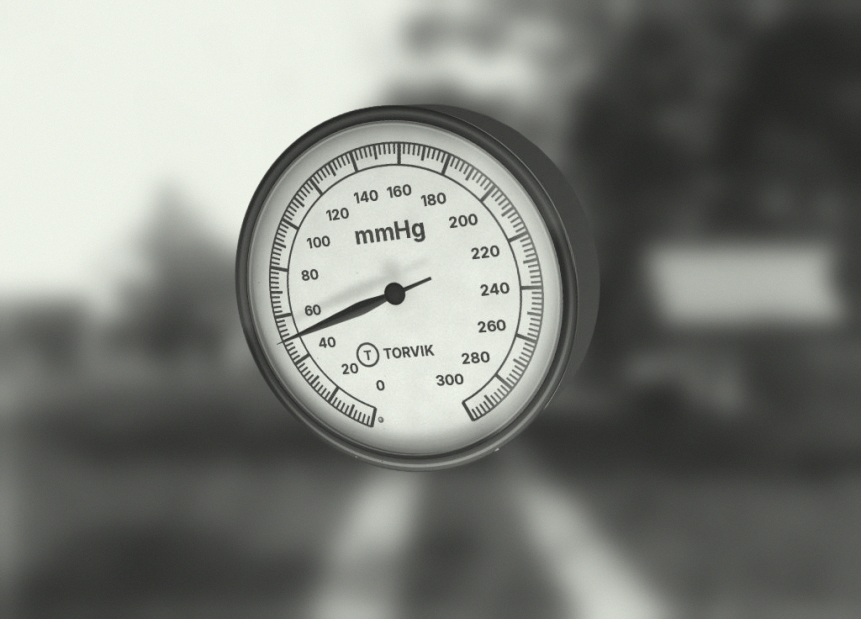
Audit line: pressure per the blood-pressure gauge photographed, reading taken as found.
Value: 50 mmHg
